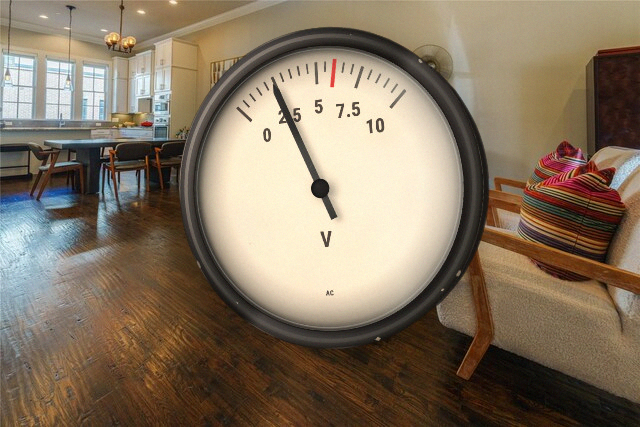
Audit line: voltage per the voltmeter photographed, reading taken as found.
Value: 2.5 V
